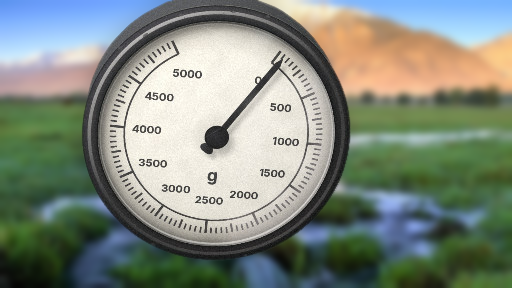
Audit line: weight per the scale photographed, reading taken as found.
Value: 50 g
